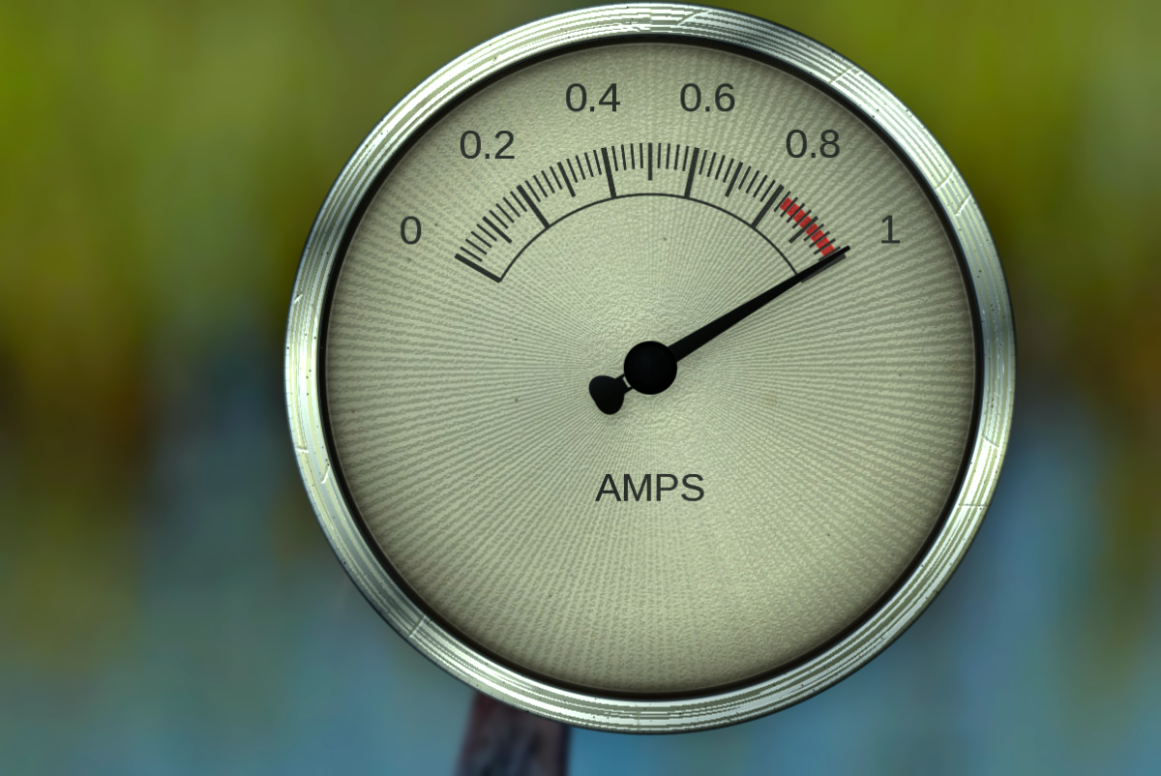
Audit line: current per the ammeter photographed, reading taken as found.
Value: 0.99 A
